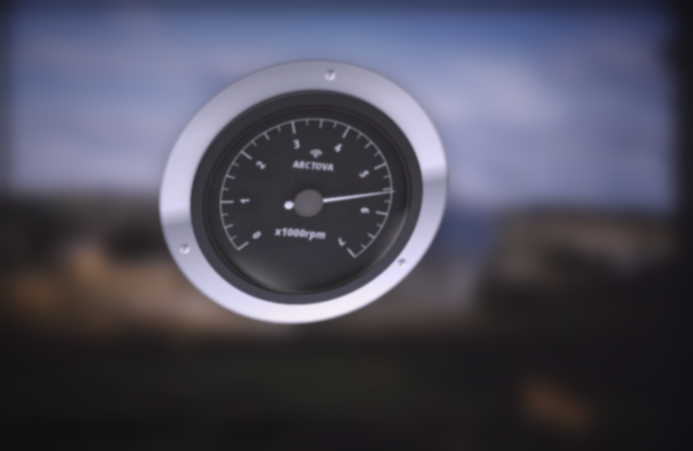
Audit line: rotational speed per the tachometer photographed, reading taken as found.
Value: 5500 rpm
